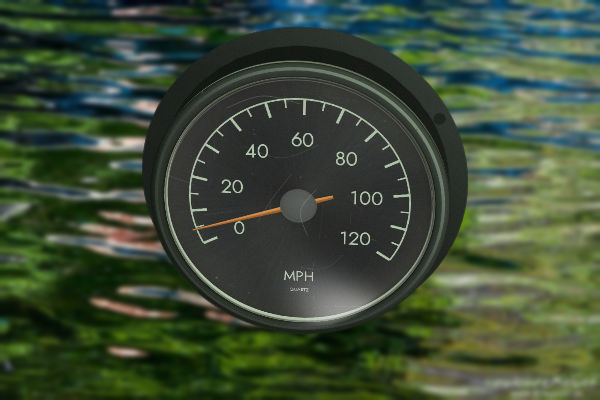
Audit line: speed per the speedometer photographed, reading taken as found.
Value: 5 mph
